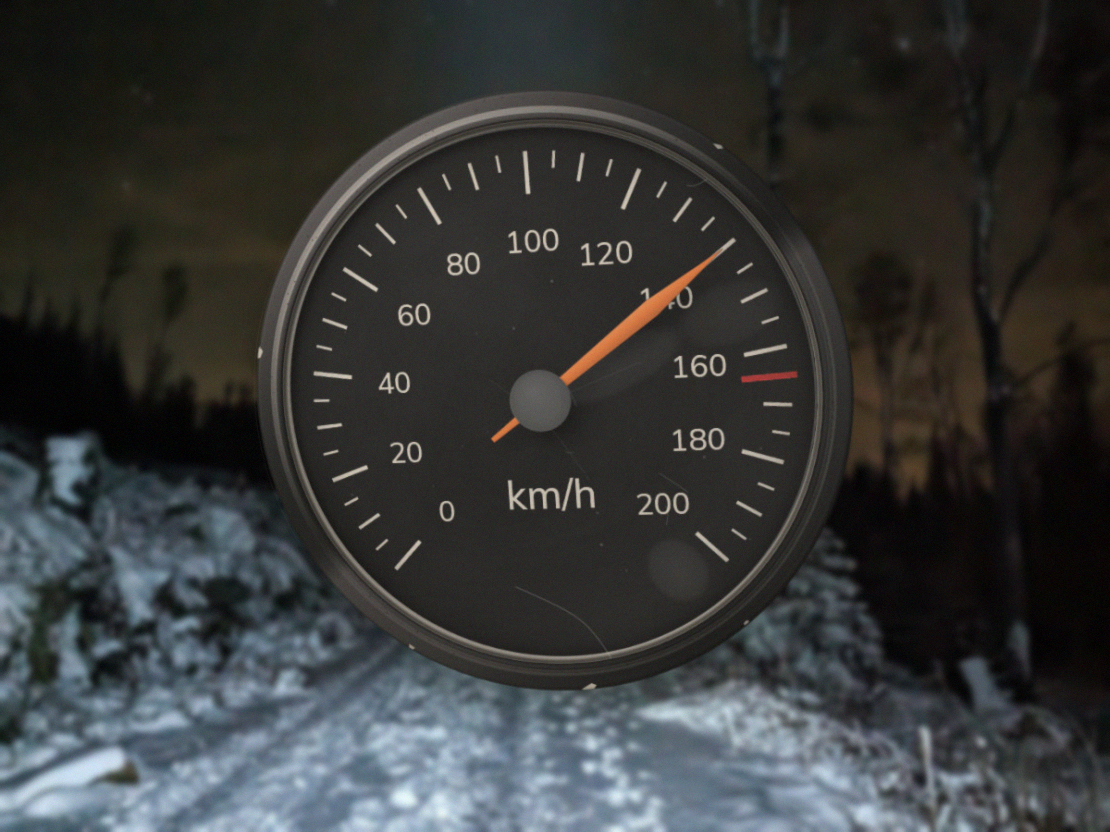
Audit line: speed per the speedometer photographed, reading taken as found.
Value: 140 km/h
